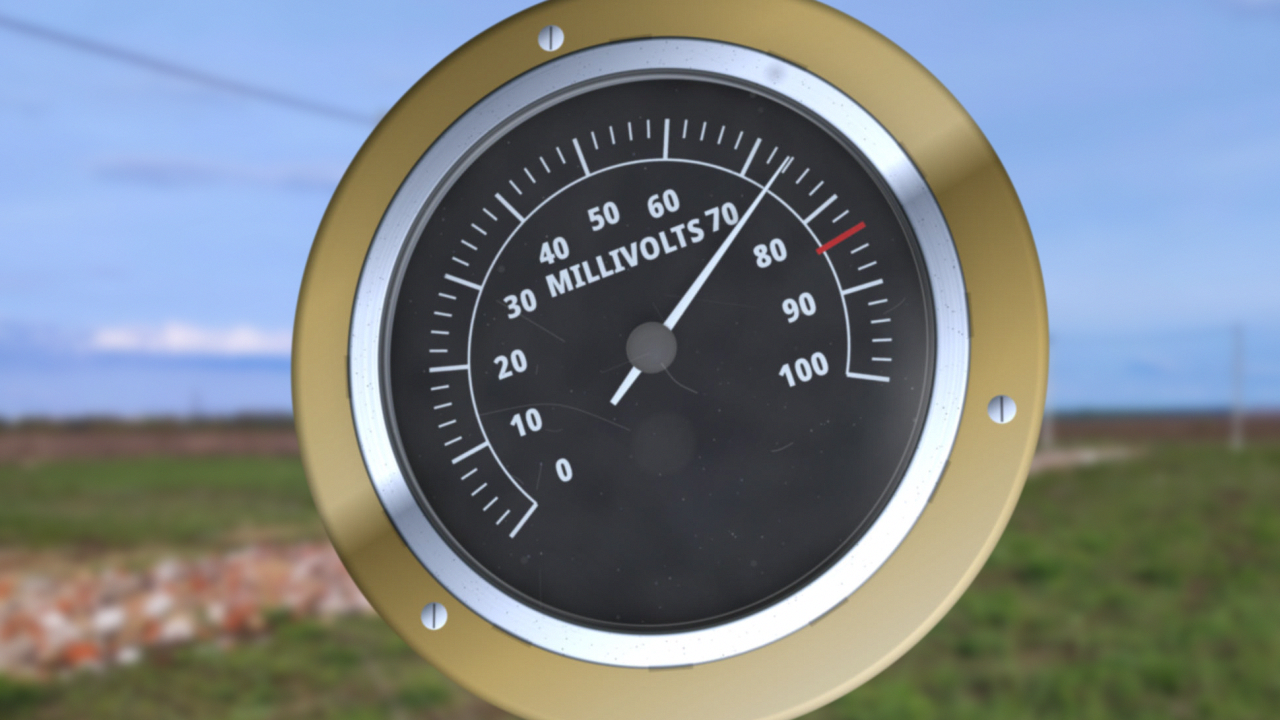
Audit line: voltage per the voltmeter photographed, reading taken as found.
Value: 74 mV
